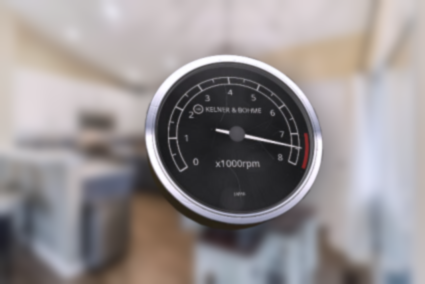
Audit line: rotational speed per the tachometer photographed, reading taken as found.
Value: 7500 rpm
